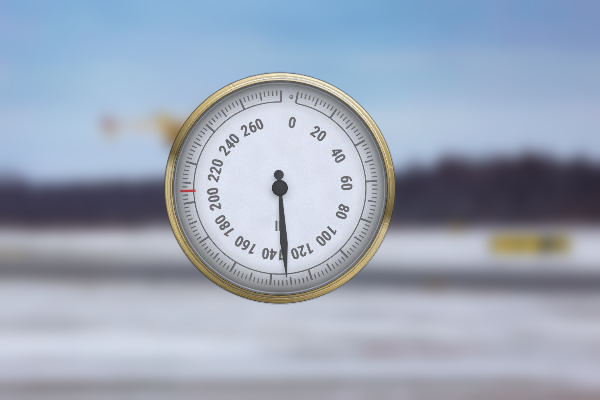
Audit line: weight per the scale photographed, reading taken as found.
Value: 132 lb
